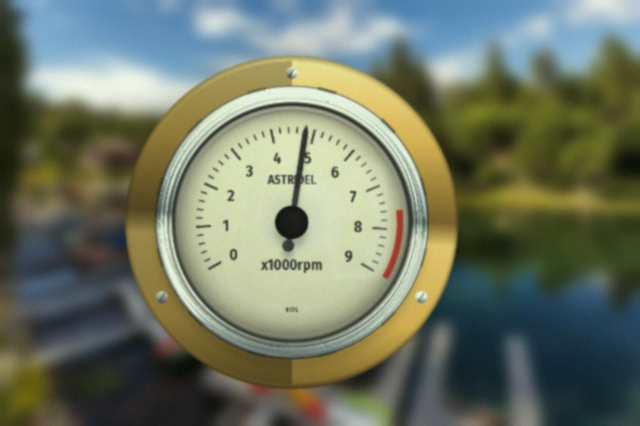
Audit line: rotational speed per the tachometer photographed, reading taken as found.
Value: 4800 rpm
